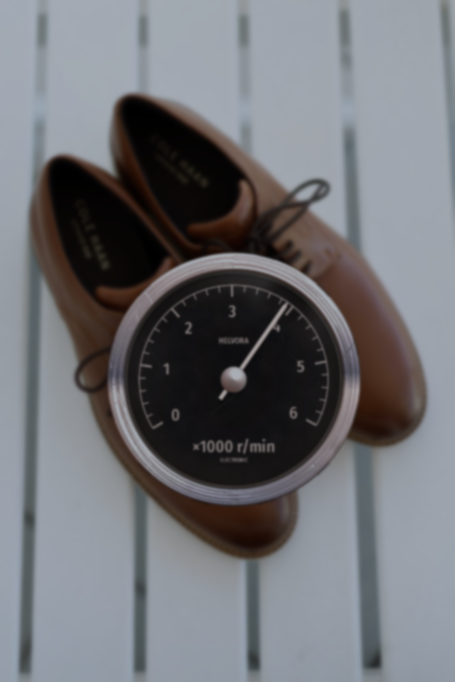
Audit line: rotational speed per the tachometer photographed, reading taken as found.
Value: 3900 rpm
